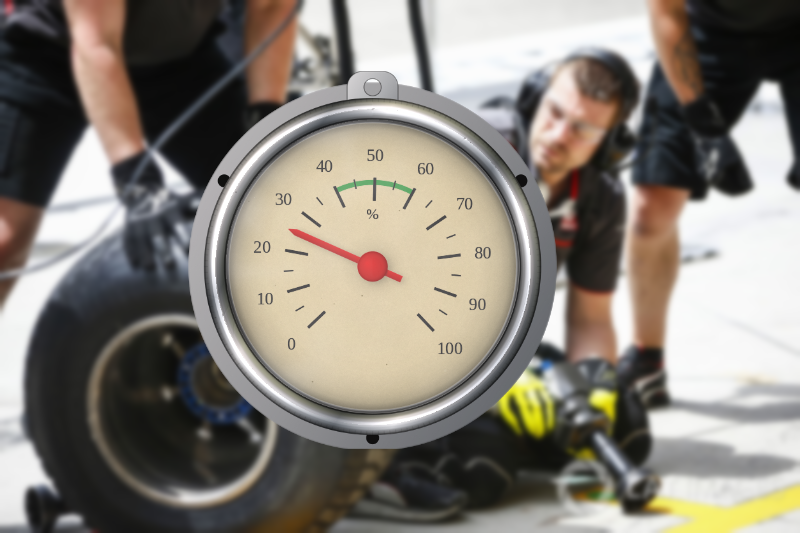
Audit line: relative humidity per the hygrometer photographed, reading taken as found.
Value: 25 %
